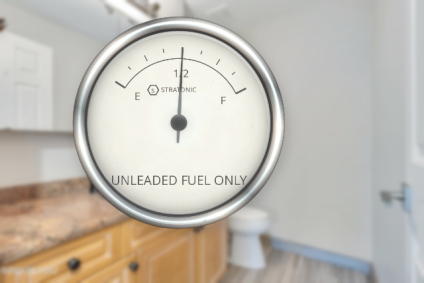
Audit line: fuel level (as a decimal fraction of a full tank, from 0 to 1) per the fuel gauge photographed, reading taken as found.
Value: 0.5
